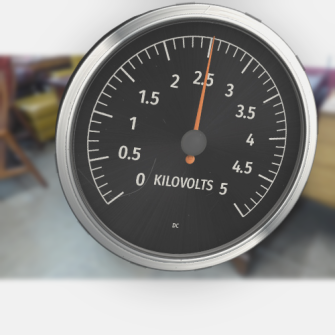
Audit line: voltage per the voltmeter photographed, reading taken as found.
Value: 2.5 kV
